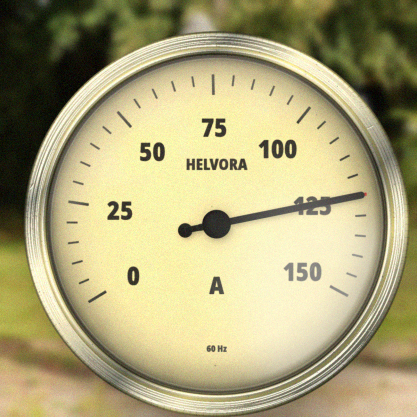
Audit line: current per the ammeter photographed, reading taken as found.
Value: 125 A
